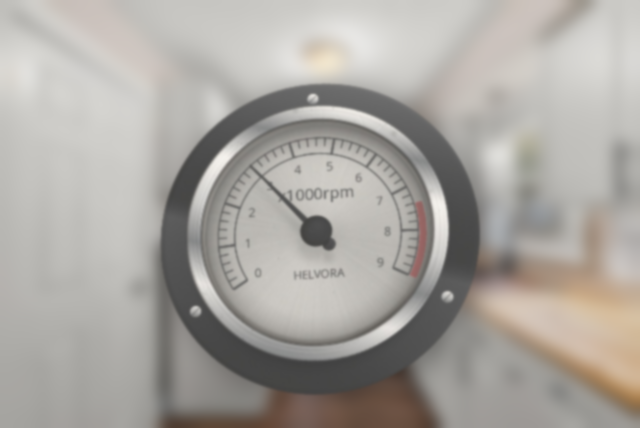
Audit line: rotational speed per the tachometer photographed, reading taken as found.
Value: 3000 rpm
